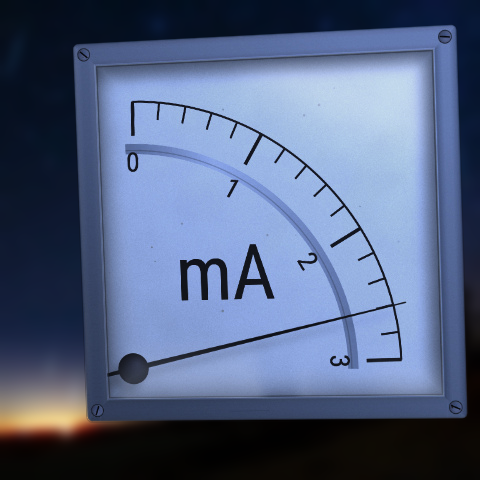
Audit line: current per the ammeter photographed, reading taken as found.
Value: 2.6 mA
